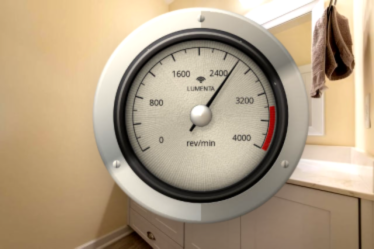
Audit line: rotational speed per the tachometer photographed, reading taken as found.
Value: 2600 rpm
